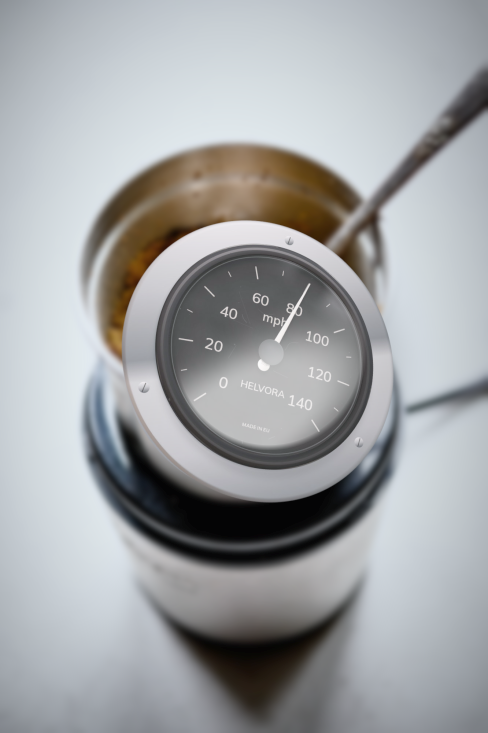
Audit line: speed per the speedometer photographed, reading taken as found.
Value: 80 mph
